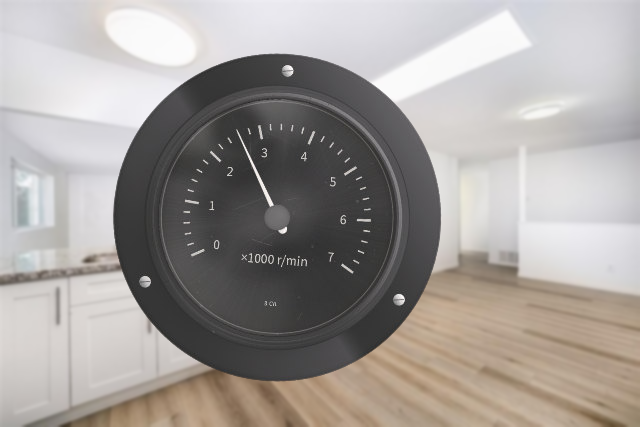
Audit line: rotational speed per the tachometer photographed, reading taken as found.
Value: 2600 rpm
